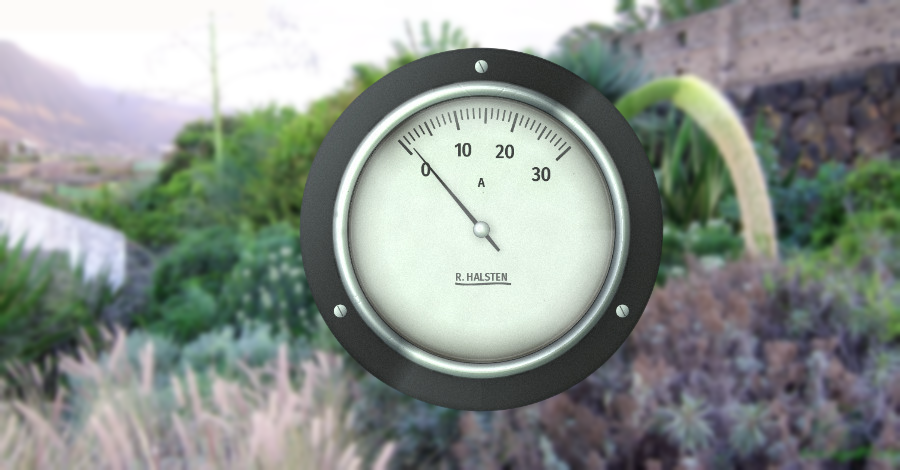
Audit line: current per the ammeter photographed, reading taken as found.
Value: 1 A
